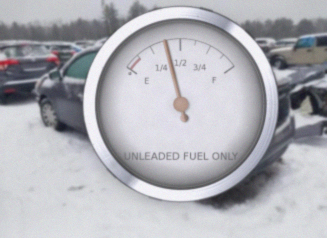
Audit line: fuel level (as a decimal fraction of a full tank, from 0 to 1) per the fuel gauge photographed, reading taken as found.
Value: 0.375
